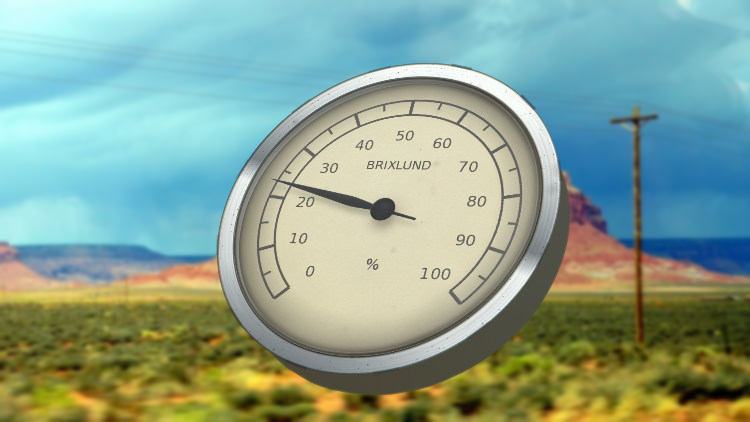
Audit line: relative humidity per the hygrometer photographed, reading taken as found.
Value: 22.5 %
